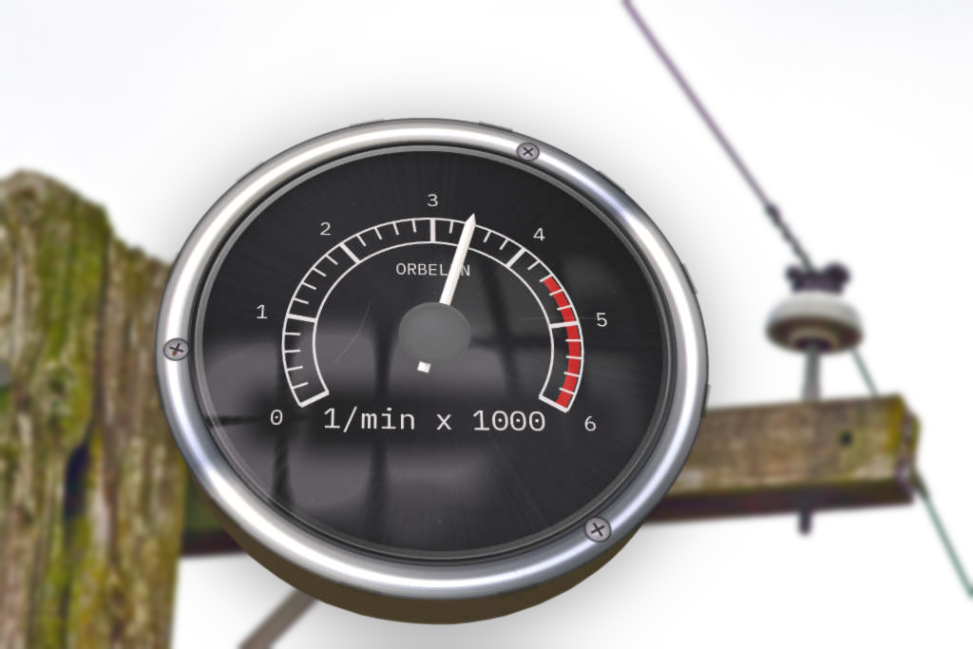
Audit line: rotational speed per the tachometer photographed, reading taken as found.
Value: 3400 rpm
